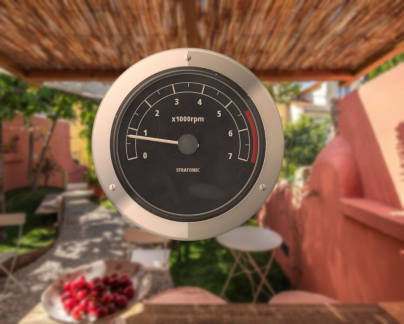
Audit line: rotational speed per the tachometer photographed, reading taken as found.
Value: 750 rpm
